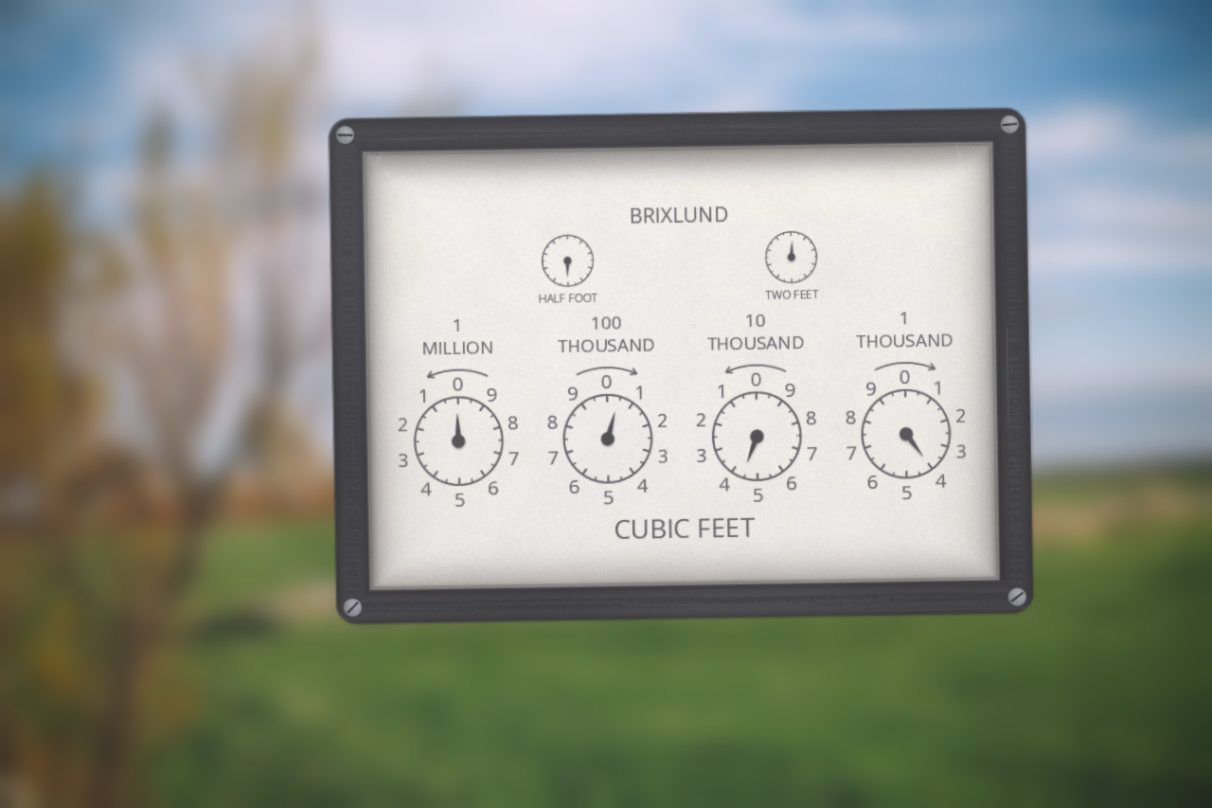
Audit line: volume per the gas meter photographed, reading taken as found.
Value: 4400 ft³
